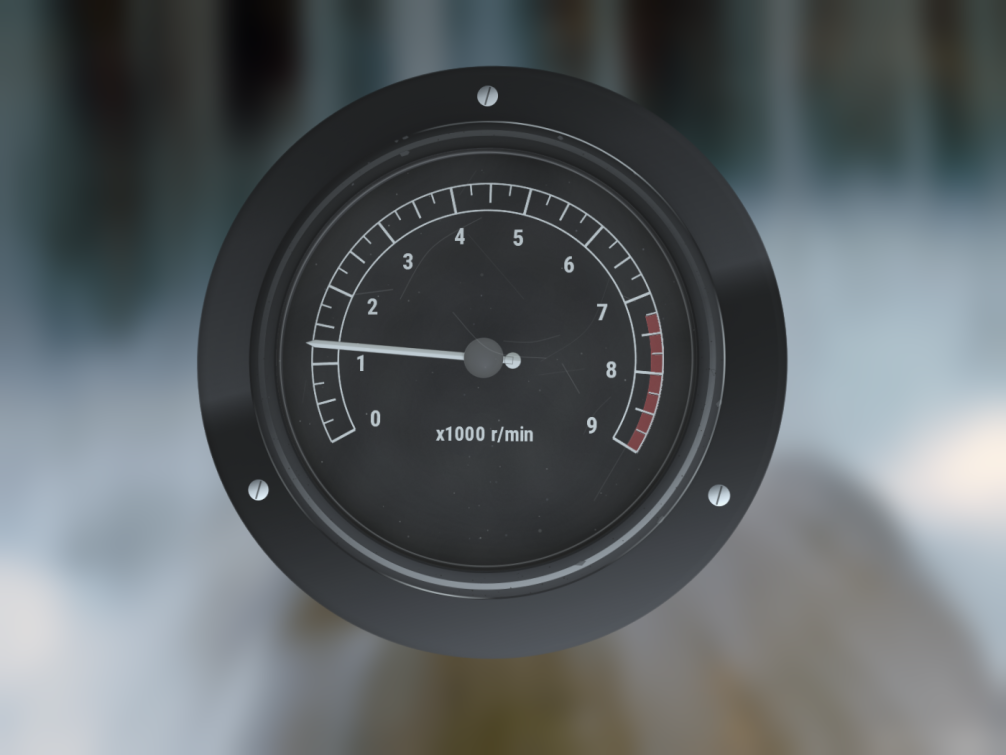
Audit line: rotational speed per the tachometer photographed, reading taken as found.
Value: 1250 rpm
